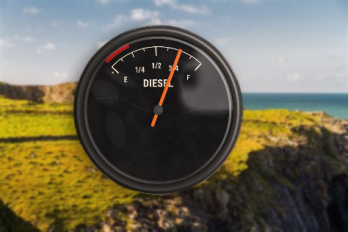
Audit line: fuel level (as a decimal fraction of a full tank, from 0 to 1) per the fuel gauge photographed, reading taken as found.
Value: 0.75
